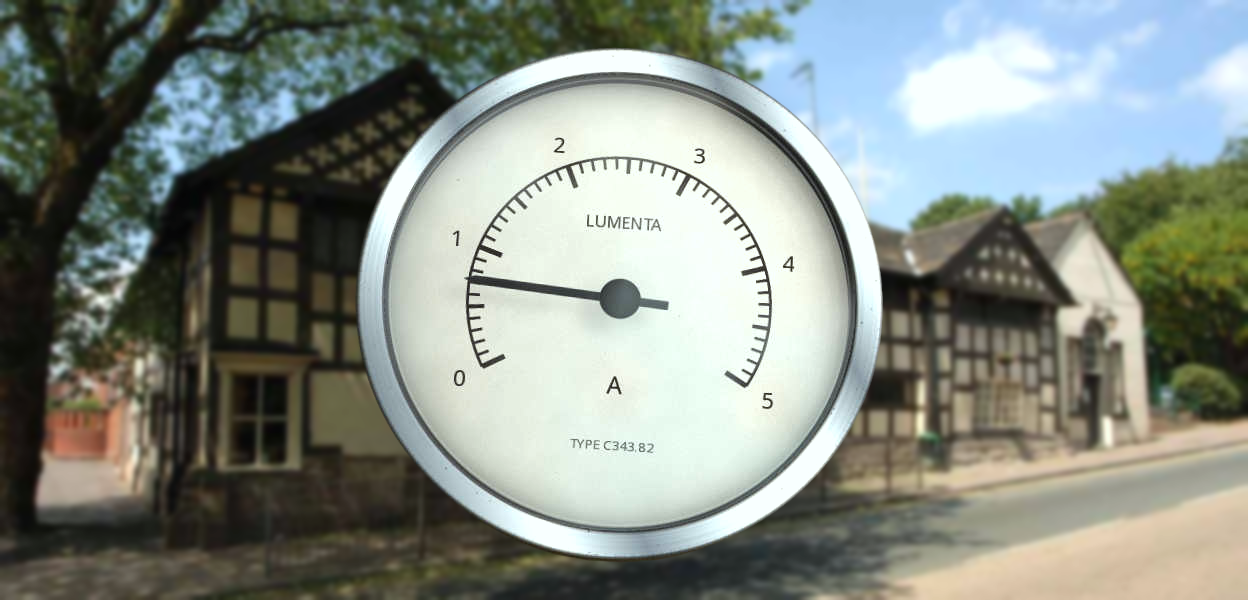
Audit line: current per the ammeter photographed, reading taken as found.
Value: 0.7 A
